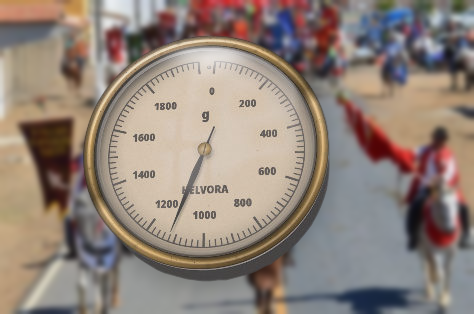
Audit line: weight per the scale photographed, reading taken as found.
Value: 1120 g
